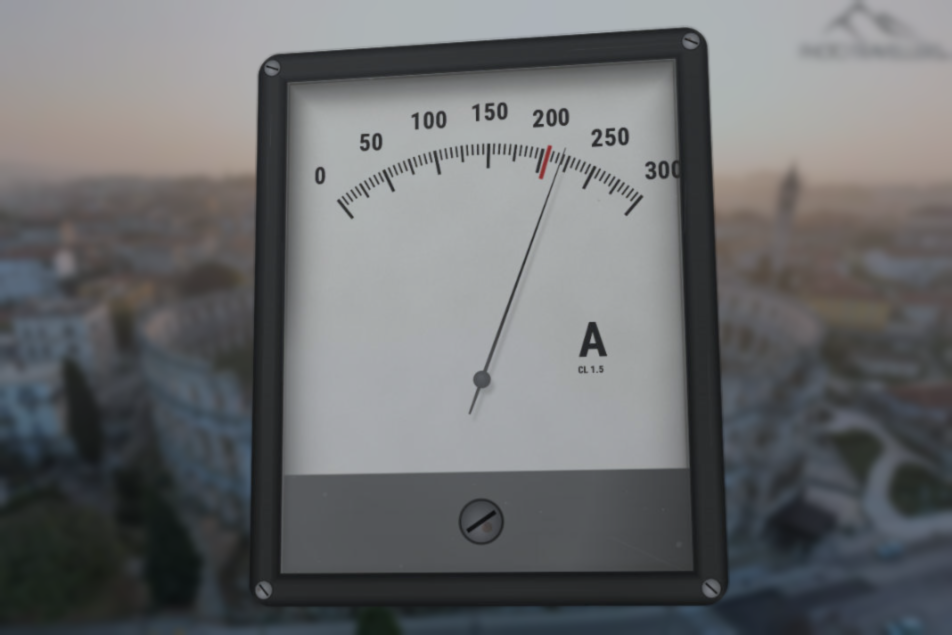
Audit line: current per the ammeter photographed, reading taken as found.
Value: 220 A
